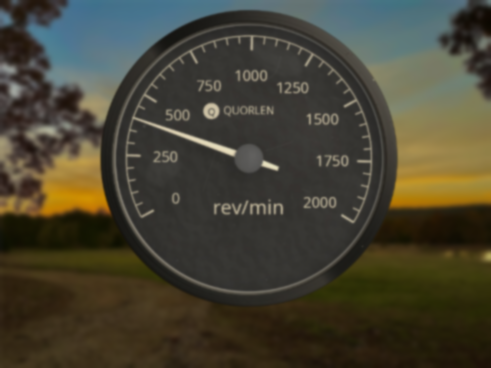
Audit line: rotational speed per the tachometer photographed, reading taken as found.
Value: 400 rpm
